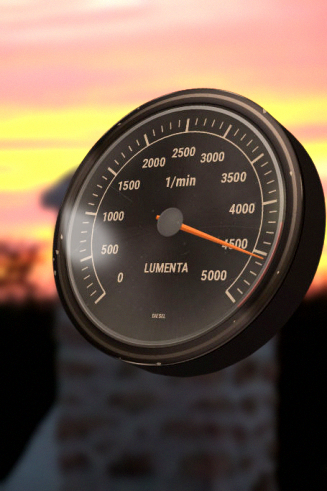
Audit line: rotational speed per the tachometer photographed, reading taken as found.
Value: 4550 rpm
